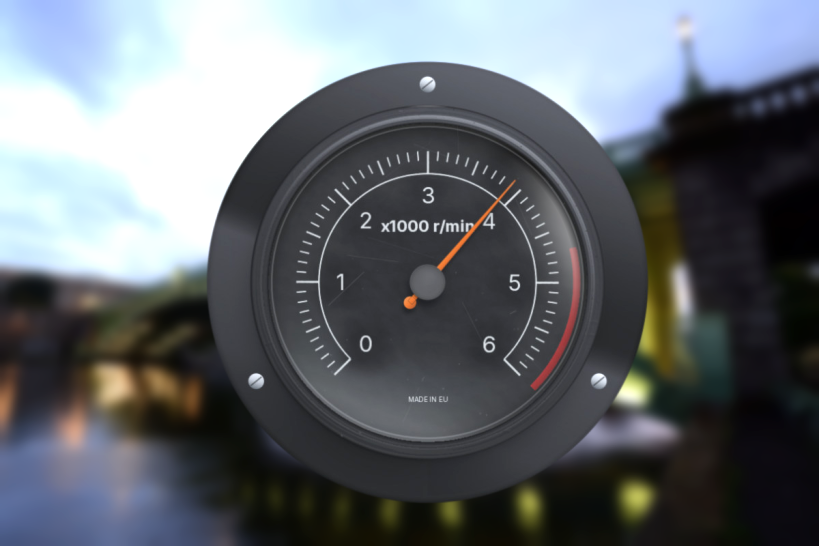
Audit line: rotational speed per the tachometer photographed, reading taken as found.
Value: 3900 rpm
